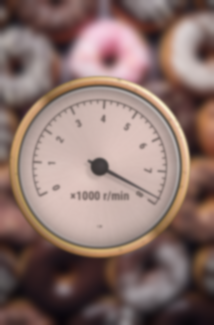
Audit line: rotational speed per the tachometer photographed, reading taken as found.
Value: 7800 rpm
